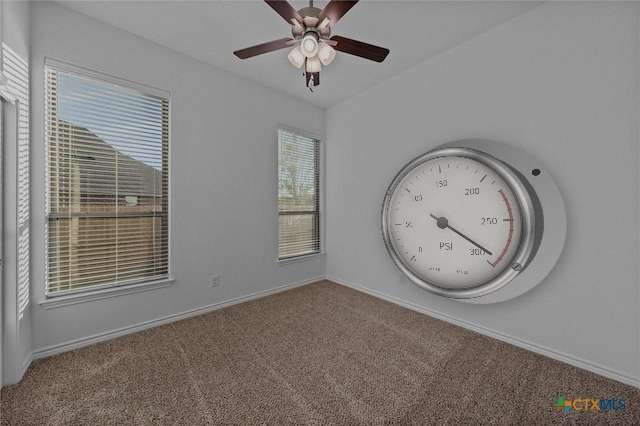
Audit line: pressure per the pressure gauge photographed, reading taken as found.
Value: 290 psi
